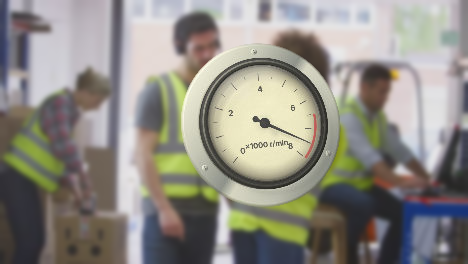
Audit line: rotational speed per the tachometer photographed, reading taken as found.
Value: 7500 rpm
